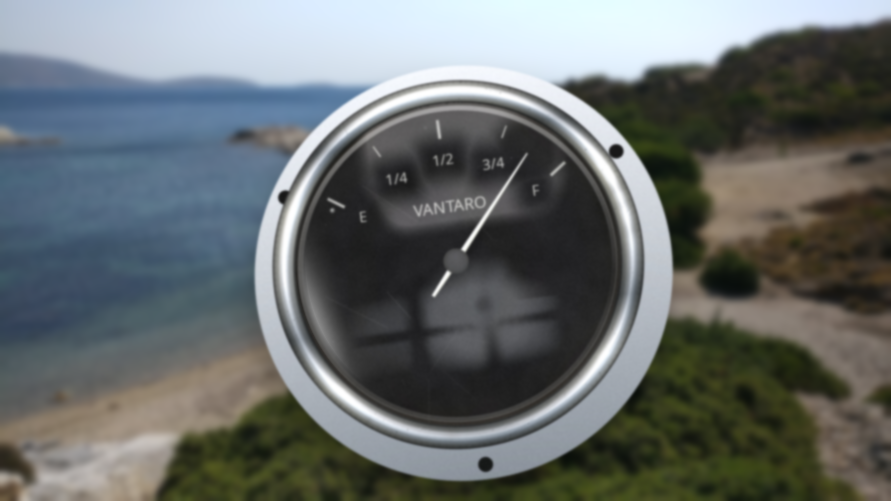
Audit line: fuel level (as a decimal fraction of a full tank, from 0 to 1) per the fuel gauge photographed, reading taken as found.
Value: 0.875
